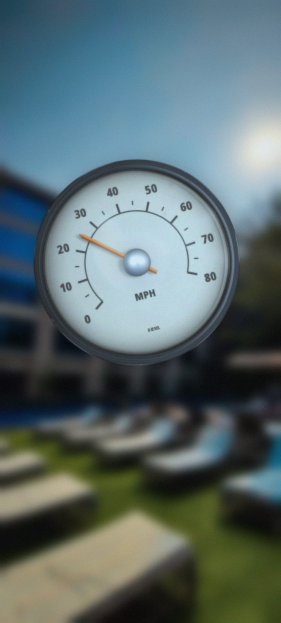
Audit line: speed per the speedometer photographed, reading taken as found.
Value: 25 mph
